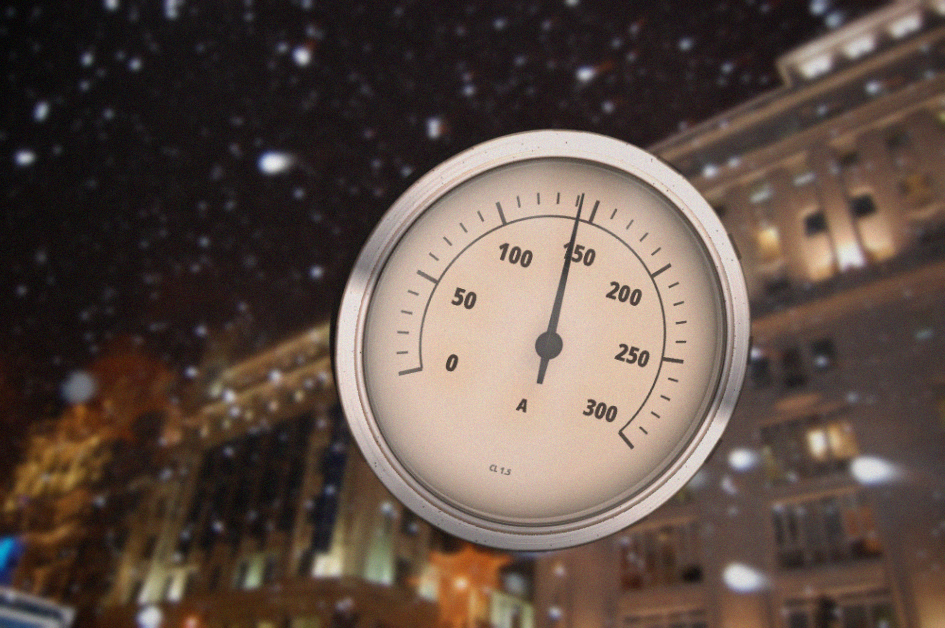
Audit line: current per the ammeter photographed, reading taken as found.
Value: 140 A
